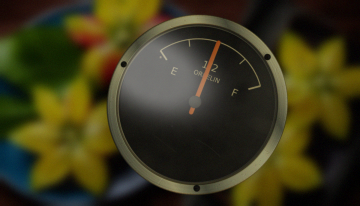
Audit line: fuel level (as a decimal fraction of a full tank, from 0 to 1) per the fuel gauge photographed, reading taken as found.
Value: 0.5
